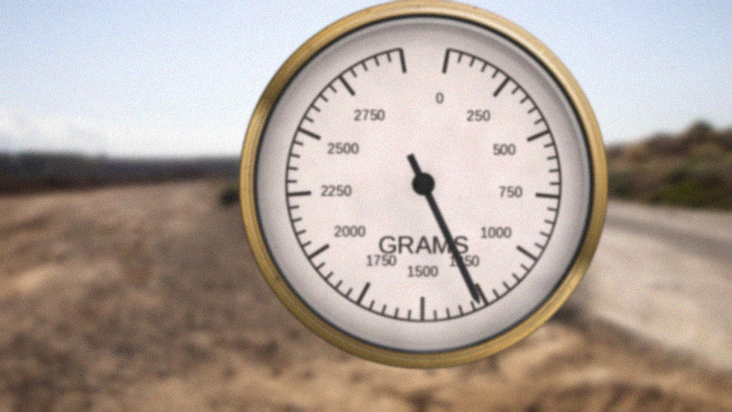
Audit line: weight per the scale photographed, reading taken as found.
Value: 1275 g
